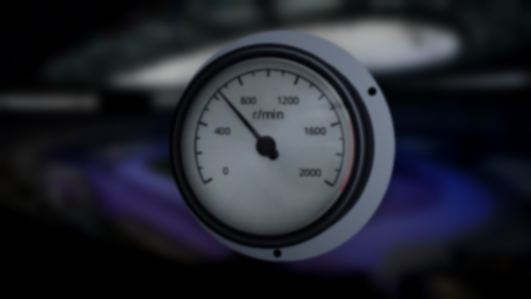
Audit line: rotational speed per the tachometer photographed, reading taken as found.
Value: 650 rpm
